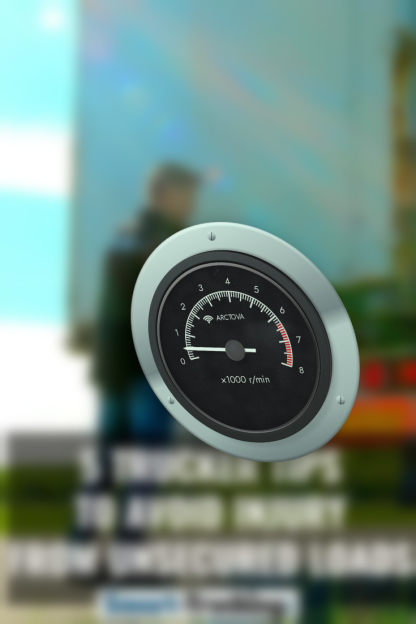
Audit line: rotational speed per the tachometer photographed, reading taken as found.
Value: 500 rpm
